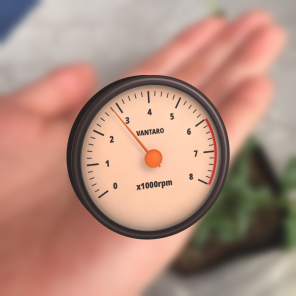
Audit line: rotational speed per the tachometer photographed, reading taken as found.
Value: 2800 rpm
